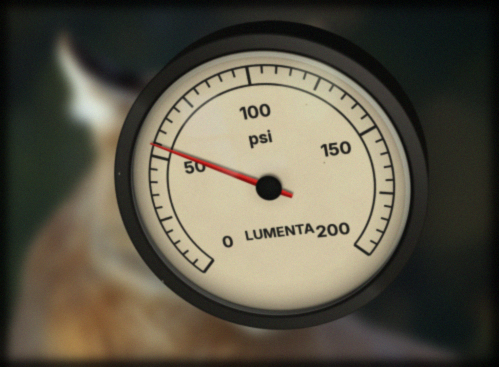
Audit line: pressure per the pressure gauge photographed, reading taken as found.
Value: 55 psi
